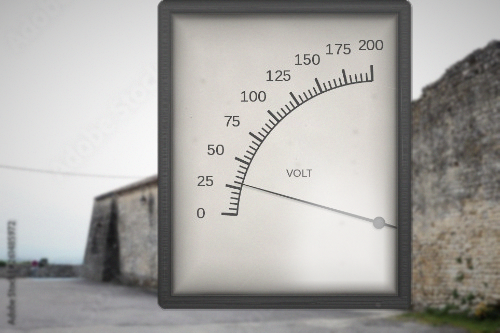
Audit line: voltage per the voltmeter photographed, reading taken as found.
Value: 30 V
